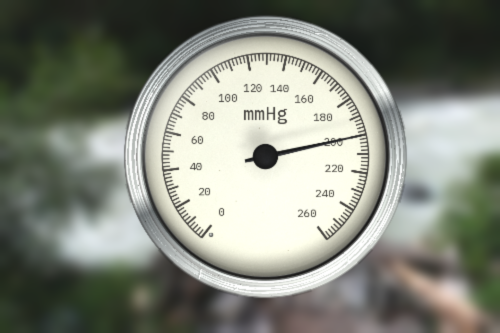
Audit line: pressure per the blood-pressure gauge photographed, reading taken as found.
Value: 200 mmHg
